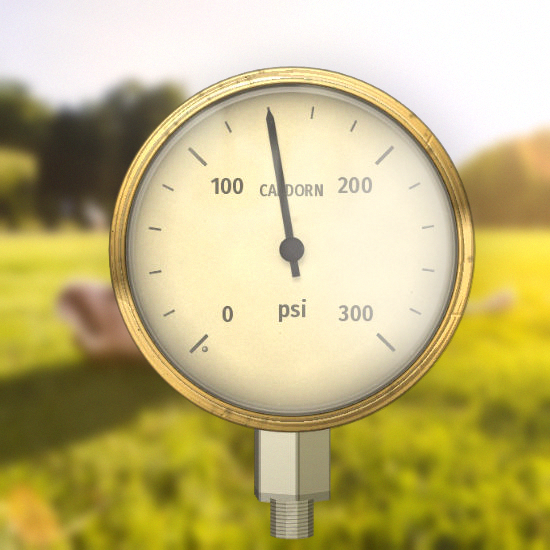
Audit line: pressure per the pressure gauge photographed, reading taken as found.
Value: 140 psi
